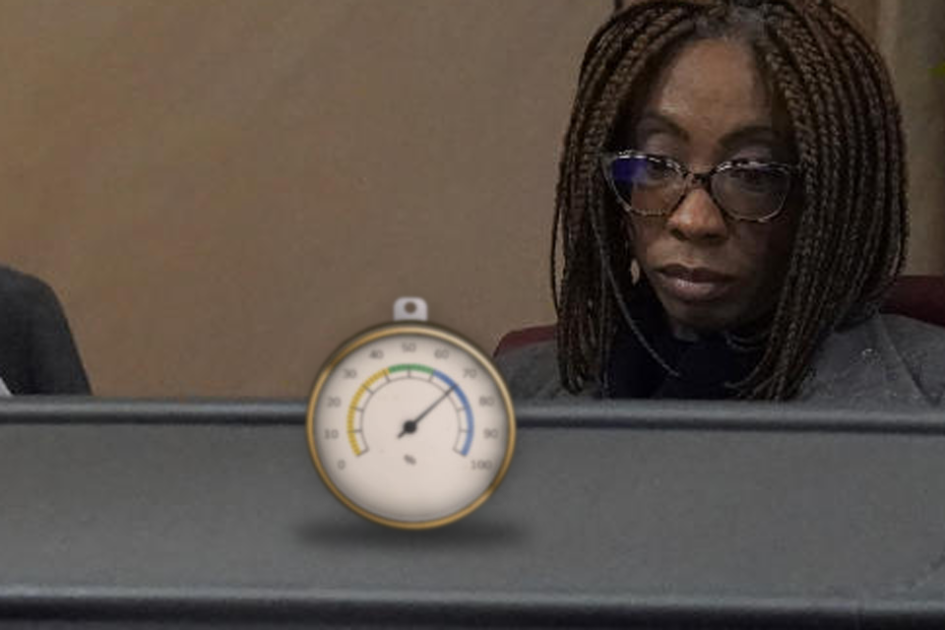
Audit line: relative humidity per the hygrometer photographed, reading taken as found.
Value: 70 %
